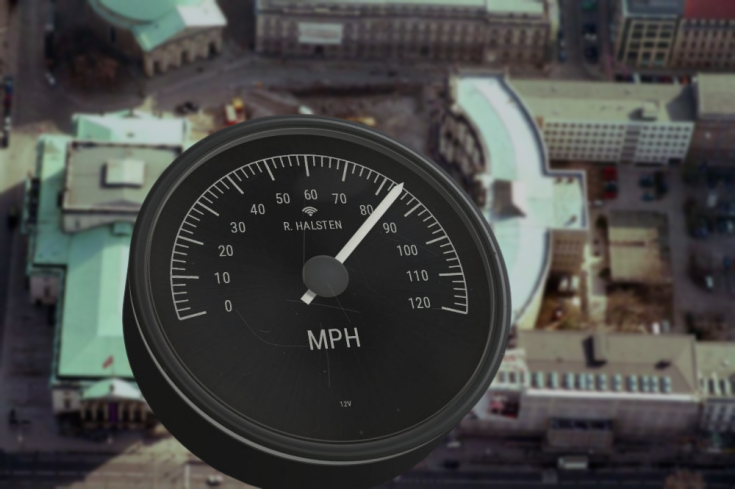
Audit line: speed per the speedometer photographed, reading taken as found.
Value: 84 mph
